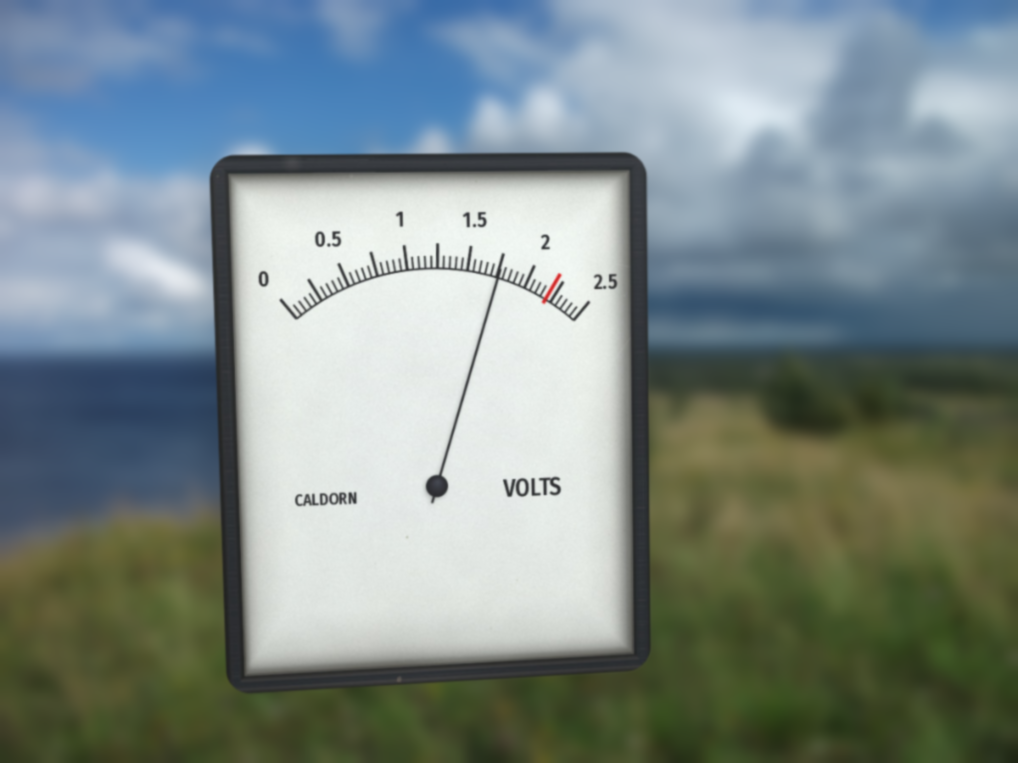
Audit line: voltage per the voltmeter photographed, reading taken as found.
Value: 1.75 V
